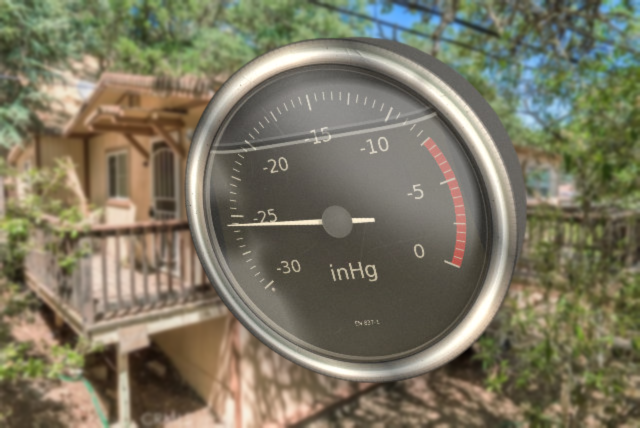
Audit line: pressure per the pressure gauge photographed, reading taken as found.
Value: -25.5 inHg
